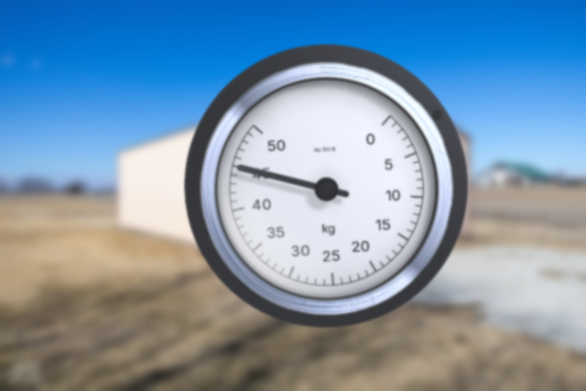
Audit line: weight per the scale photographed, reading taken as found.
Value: 45 kg
